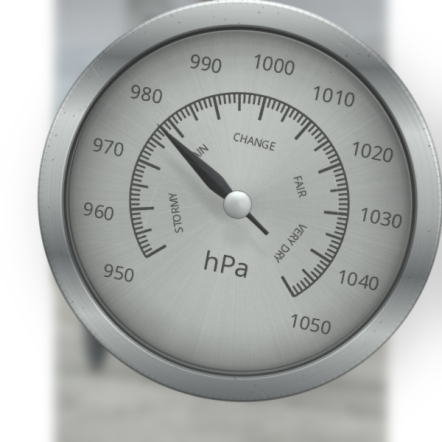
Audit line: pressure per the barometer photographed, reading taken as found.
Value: 978 hPa
